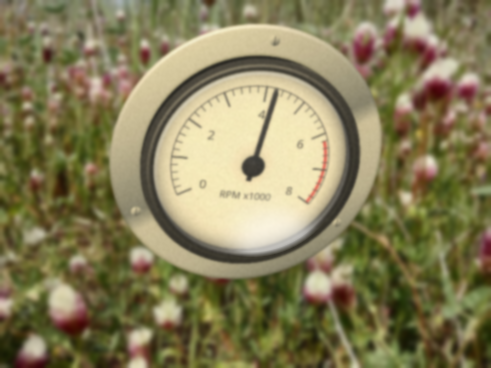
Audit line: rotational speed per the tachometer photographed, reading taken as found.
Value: 4200 rpm
